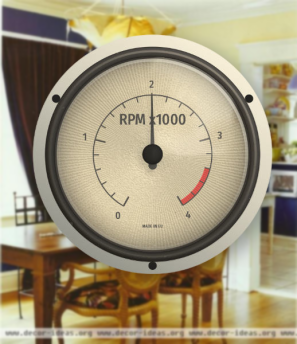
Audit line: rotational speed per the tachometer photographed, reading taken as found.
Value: 2000 rpm
